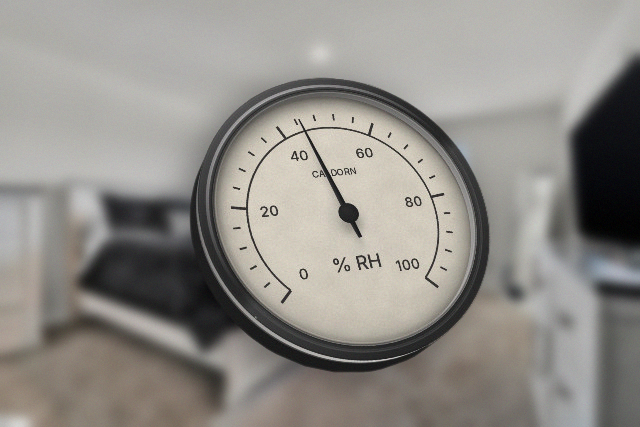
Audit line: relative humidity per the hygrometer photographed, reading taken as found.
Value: 44 %
